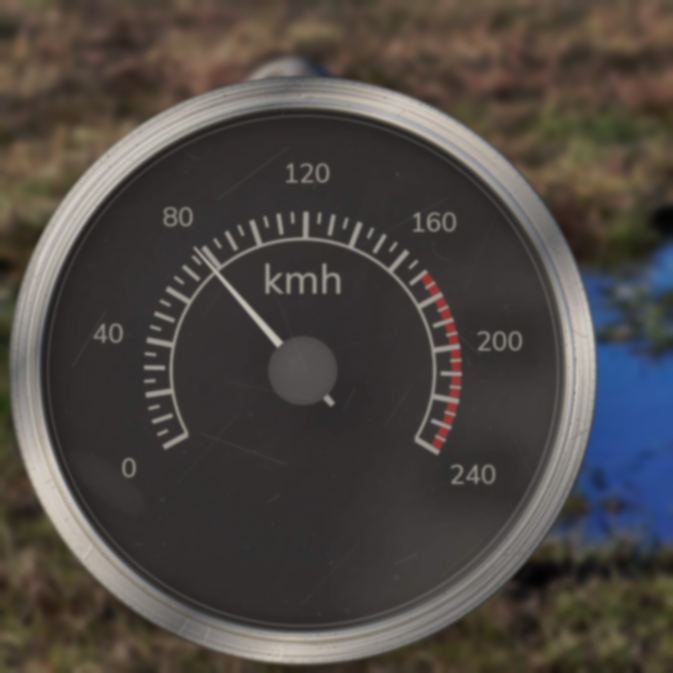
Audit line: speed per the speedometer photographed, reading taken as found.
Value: 77.5 km/h
